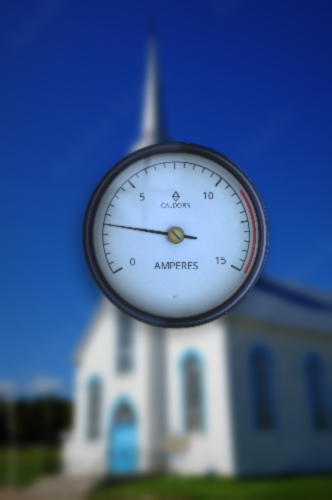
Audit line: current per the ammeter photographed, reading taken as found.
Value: 2.5 A
